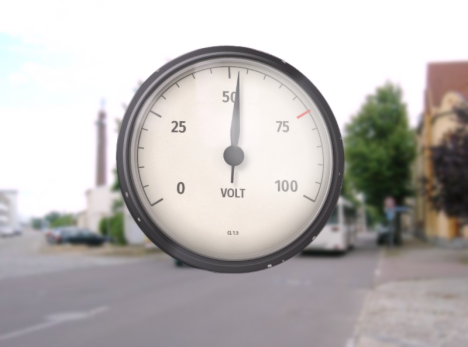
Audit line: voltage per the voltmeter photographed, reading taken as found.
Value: 52.5 V
